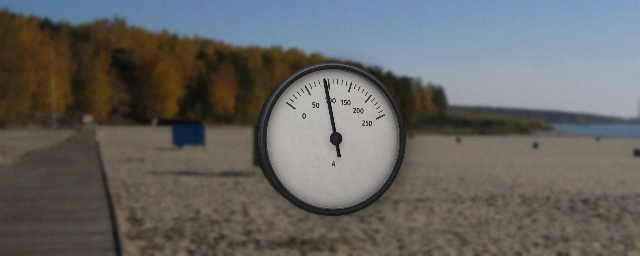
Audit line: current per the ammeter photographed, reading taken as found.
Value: 90 A
